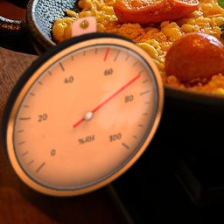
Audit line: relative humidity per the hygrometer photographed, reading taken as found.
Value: 72 %
